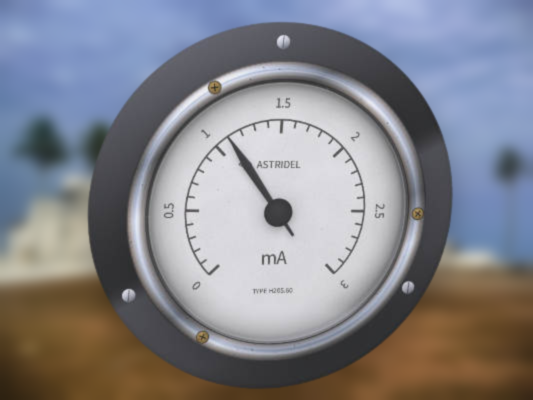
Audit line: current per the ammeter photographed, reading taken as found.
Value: 1.1 mA
